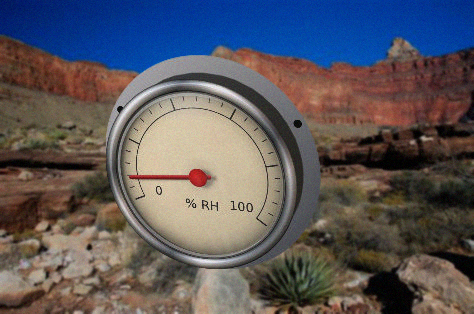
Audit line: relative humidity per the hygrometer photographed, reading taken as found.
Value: 8 %
